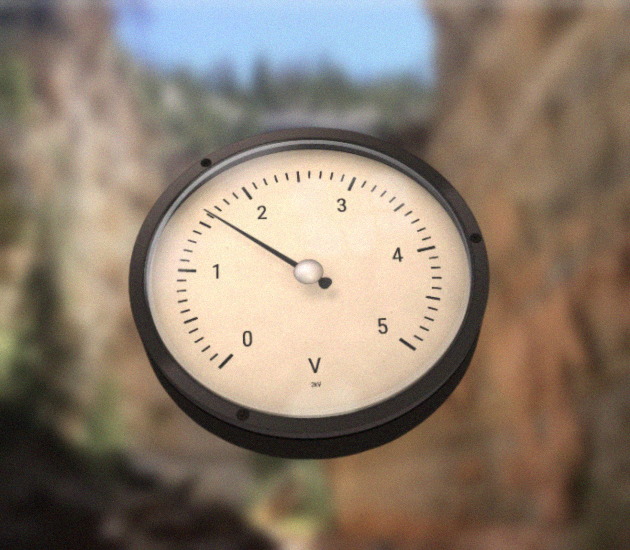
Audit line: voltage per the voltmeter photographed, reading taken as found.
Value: 1.6 V
